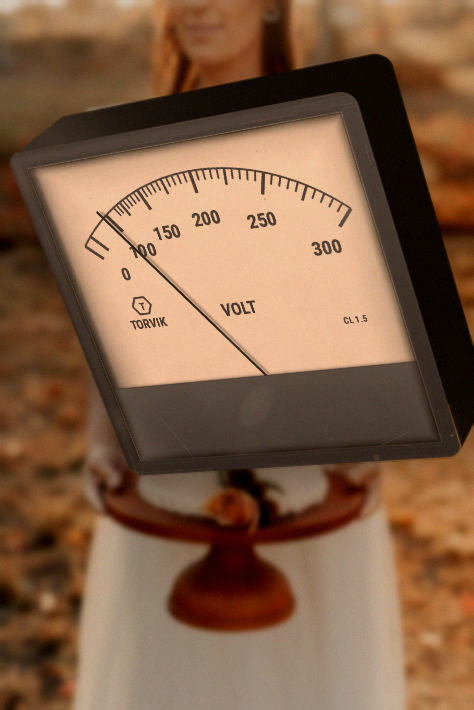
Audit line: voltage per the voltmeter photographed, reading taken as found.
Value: 100 V
